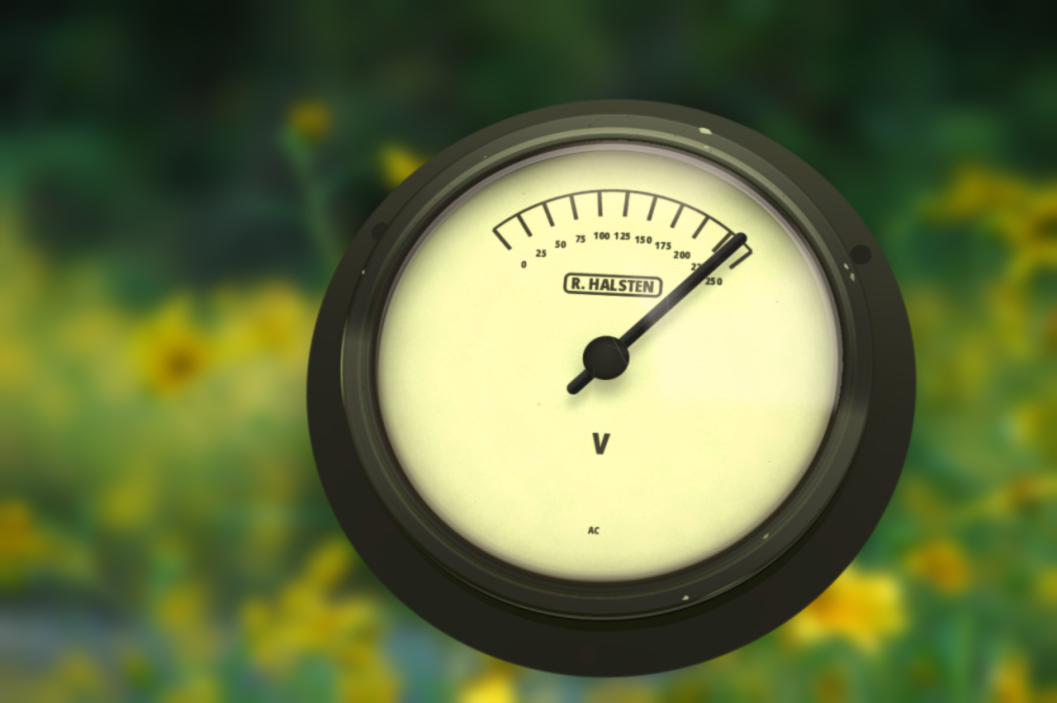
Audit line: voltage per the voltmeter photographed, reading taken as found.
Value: 237.5 V
